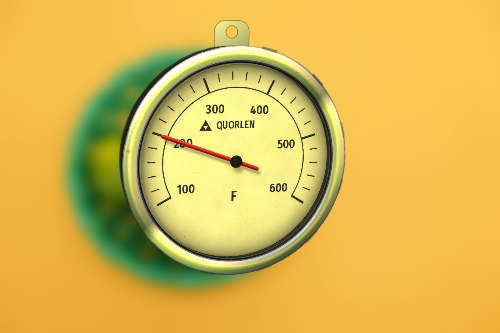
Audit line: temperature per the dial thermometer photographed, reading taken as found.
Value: 200 °F
